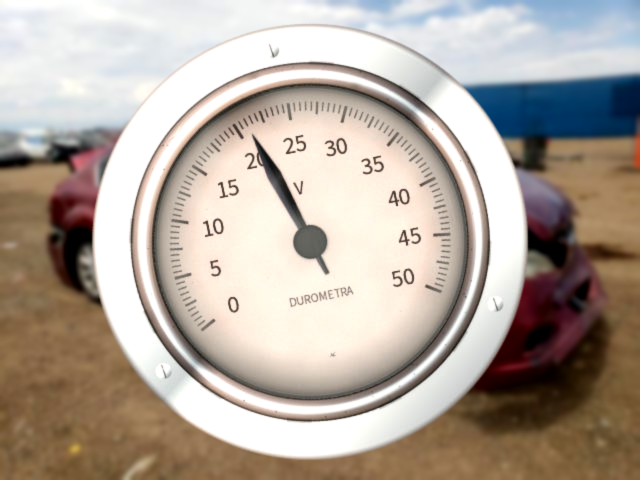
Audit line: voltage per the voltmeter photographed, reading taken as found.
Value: 21 V
